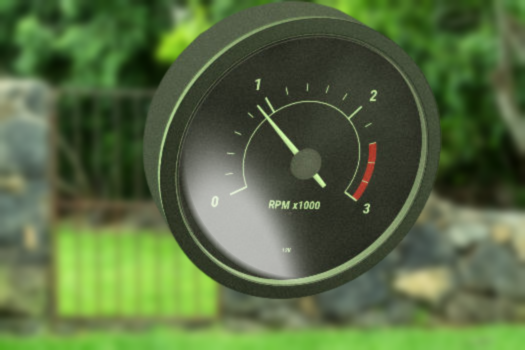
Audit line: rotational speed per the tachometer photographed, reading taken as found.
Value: 900 rpm
